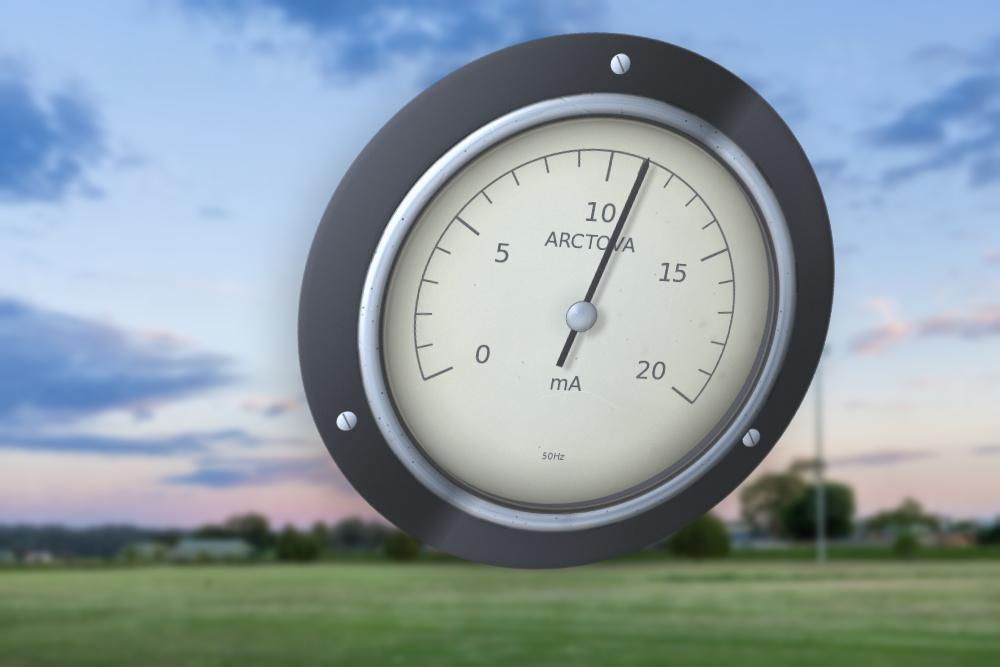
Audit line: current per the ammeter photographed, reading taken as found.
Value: 11 mA
